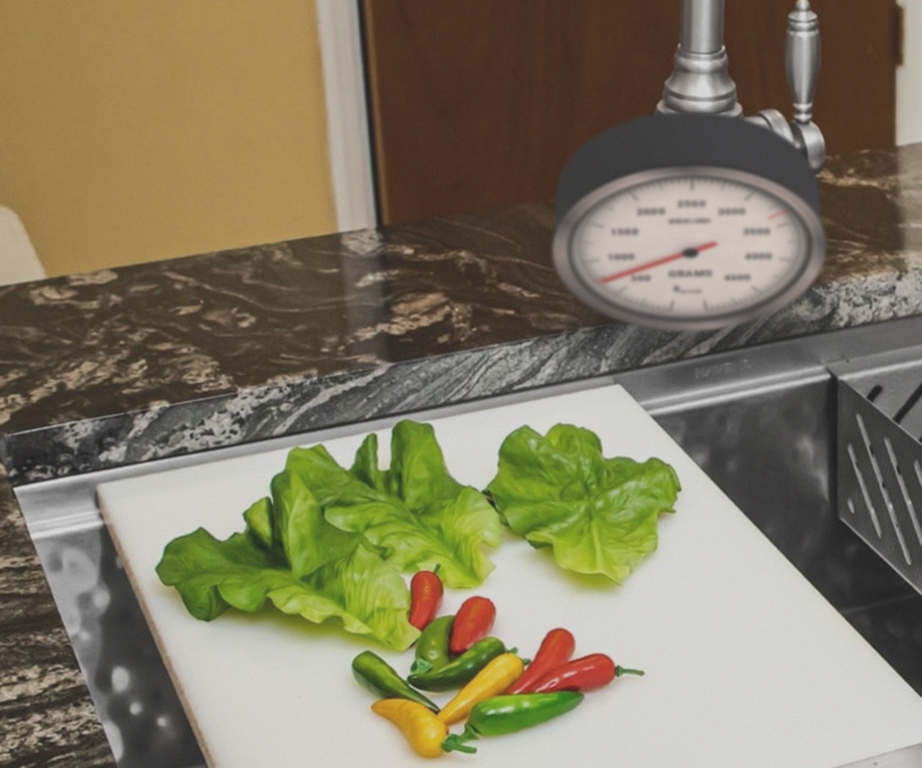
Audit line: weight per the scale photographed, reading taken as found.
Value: 750 g
